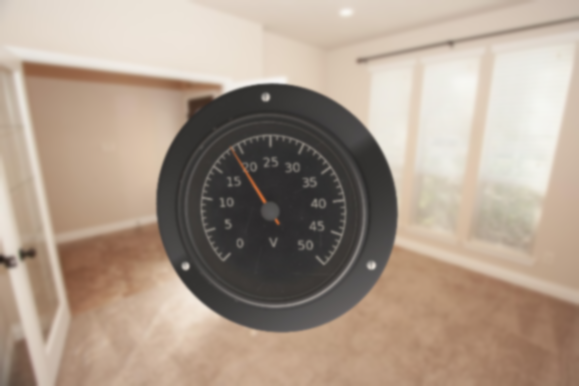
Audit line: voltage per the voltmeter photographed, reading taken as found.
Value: 19 V
